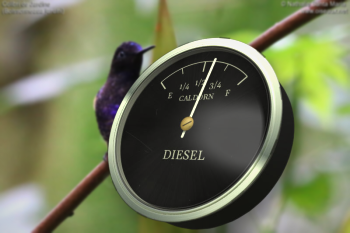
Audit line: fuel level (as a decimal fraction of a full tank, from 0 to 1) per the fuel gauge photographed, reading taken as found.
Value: 0.625
